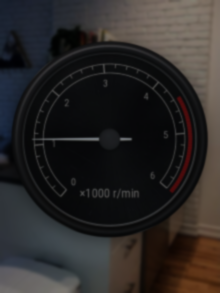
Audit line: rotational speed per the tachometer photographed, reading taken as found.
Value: 1100 rpm
